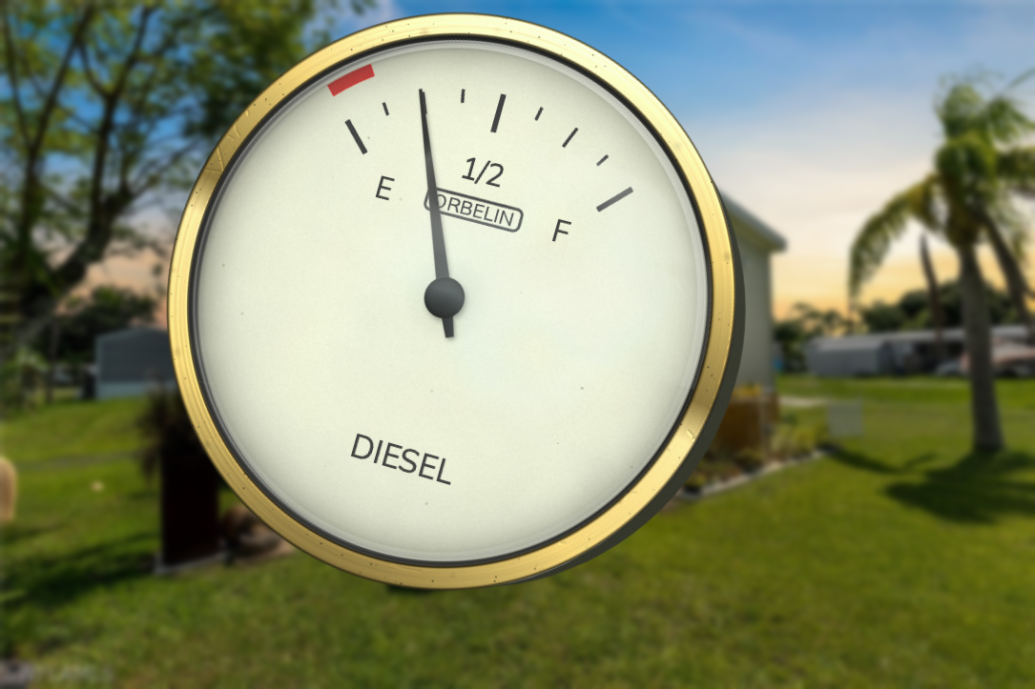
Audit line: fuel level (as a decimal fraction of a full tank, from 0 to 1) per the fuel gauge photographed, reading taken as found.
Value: 0.25
